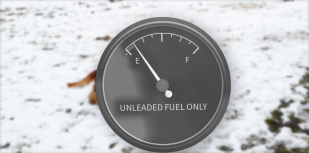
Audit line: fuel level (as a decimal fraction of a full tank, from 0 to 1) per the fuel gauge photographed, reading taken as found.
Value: 0.125
